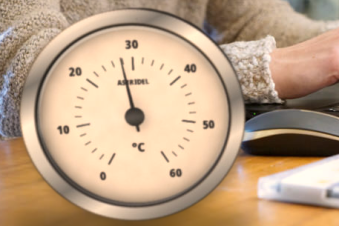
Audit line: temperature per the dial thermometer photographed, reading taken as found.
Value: 28 °C
